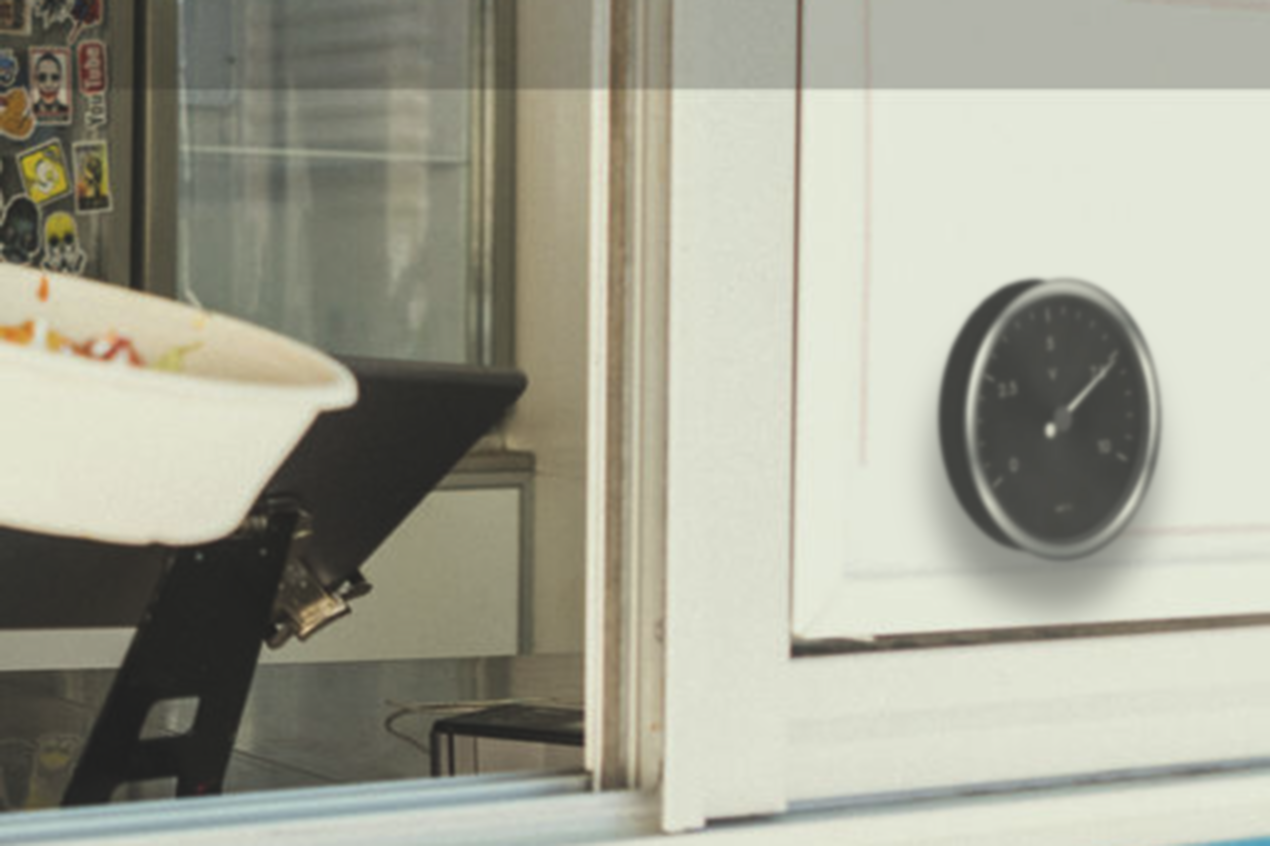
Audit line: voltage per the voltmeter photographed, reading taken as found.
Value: 7.5 V
